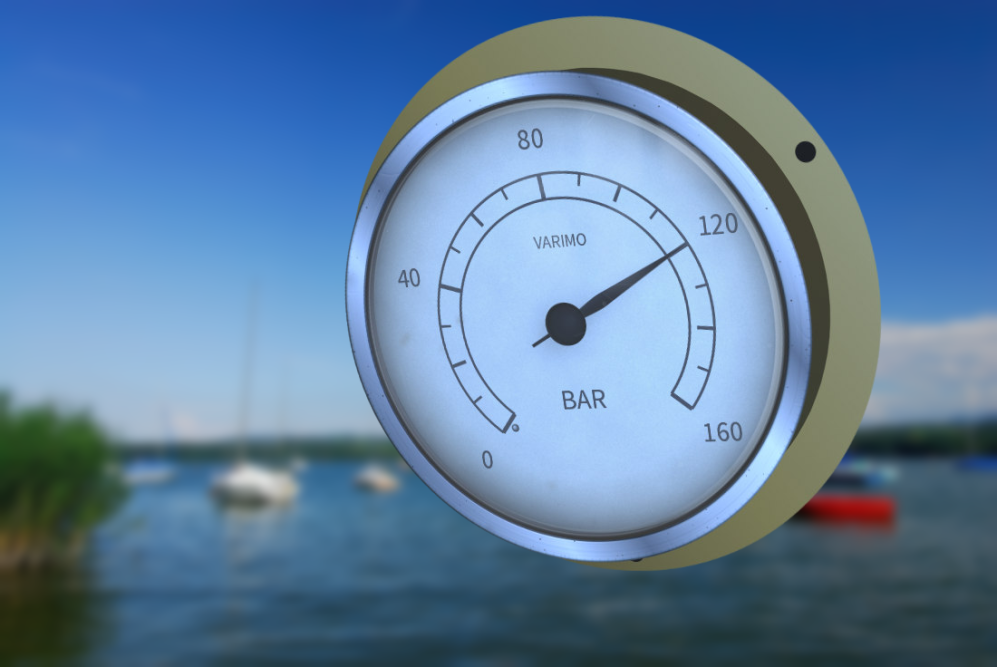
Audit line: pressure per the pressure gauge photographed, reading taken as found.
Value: 120 bar
